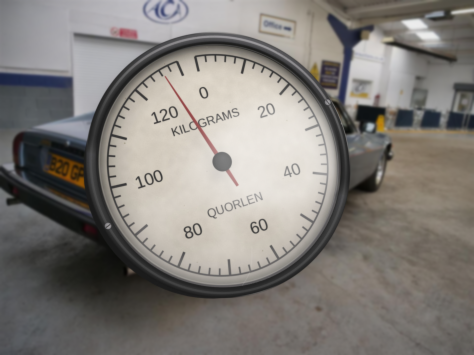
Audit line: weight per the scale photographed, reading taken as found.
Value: 126 kg
